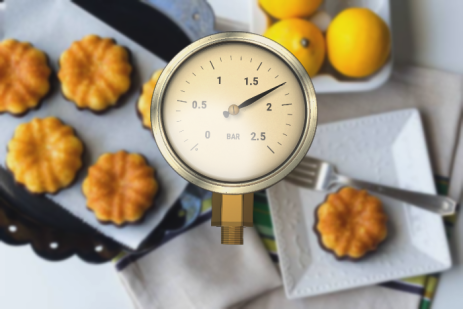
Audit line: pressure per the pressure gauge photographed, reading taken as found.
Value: 1.8 bar
